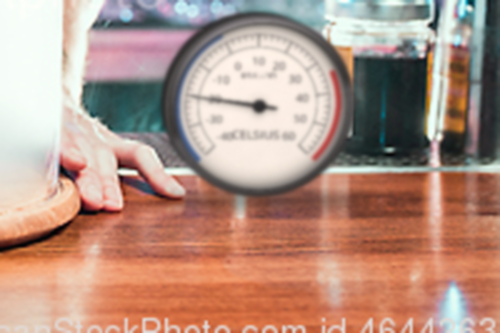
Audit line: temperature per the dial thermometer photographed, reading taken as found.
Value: -20 °C
